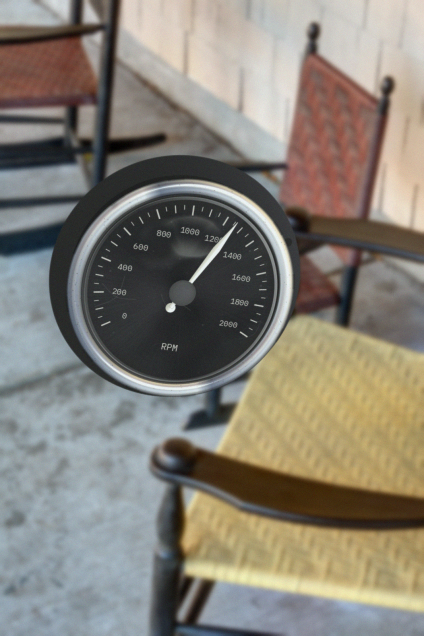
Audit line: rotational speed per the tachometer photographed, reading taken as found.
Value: 1250 rpm
